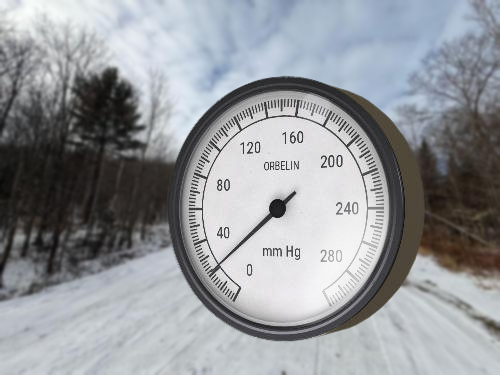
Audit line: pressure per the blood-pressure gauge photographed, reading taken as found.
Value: 20 mmHg
